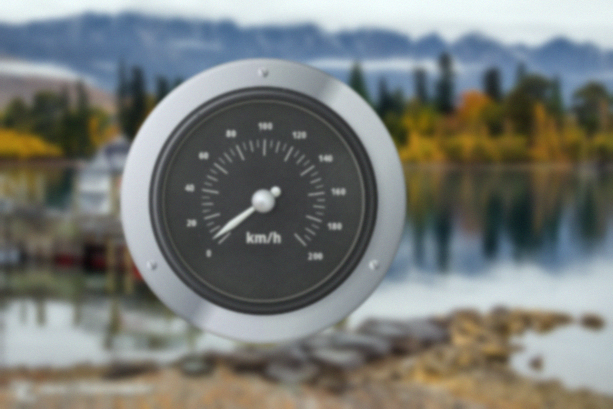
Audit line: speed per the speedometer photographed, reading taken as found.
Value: 5 km/h
